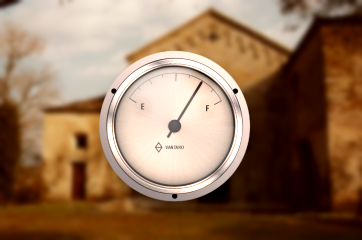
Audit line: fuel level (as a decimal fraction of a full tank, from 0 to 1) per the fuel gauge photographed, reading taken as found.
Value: 0.75
